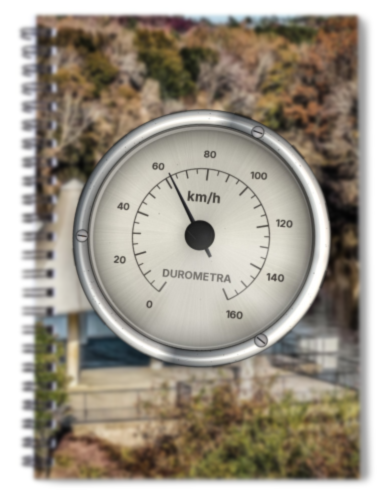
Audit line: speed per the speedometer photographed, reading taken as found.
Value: 62.5 km/h
